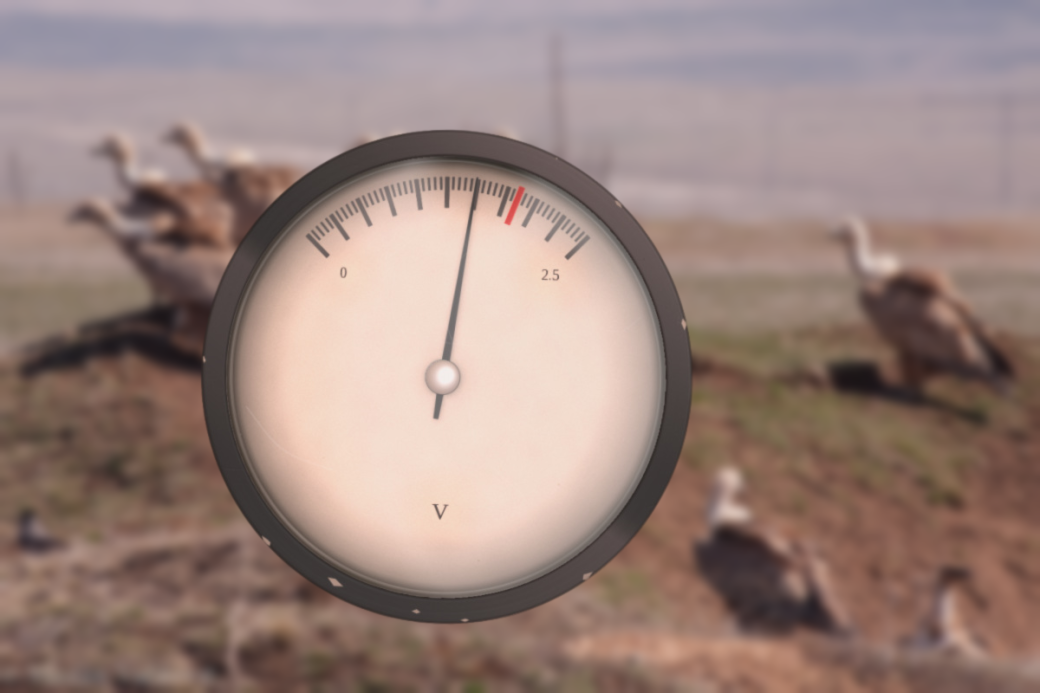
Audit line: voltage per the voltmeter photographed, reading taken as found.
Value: 1.5 V
